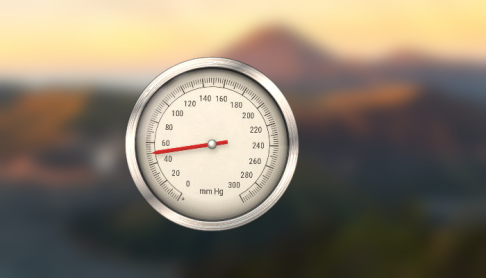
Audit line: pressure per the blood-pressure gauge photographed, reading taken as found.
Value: 50 mmHg
